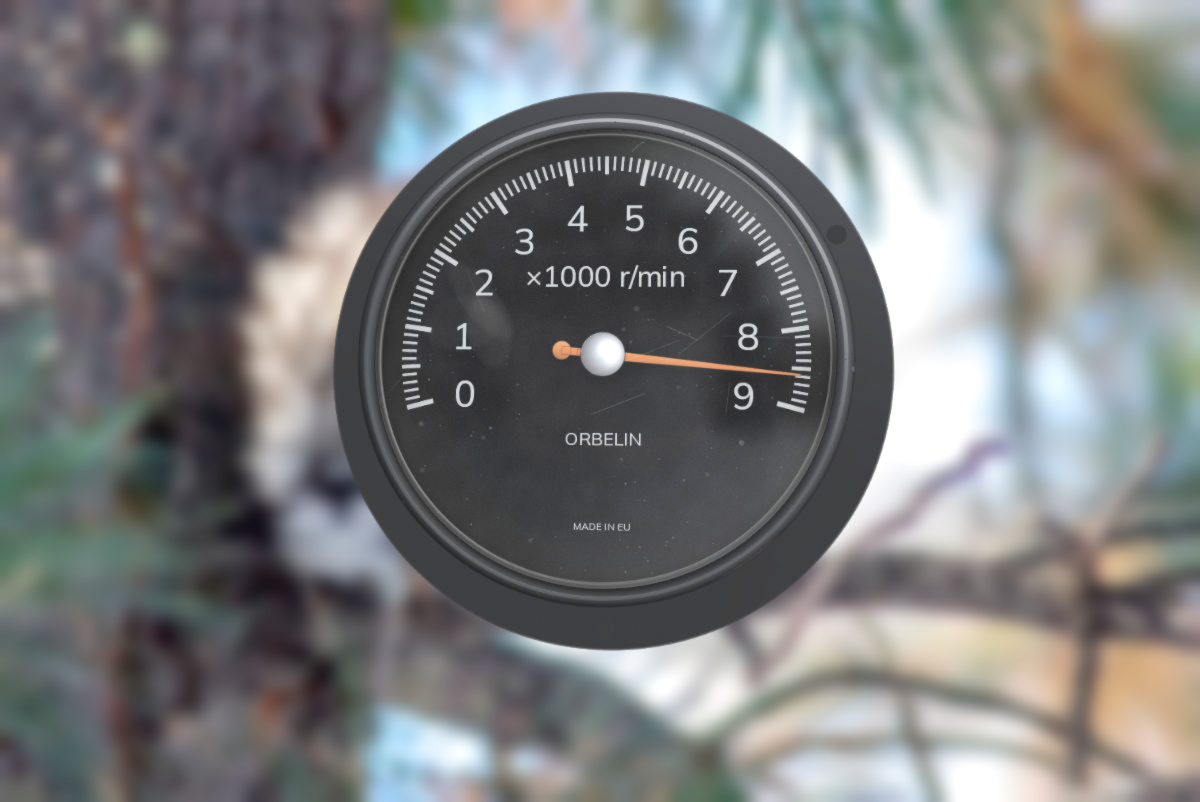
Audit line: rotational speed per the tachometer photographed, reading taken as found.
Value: 8600 rpm
